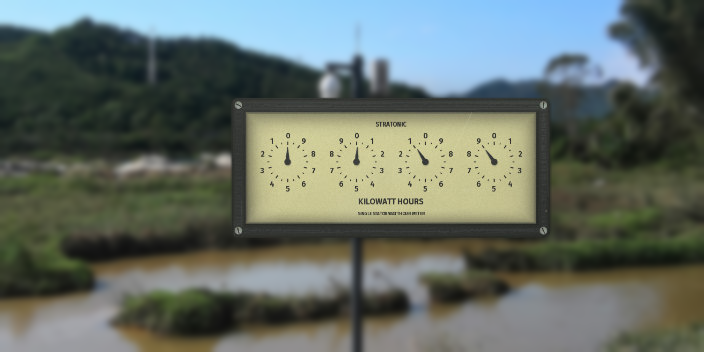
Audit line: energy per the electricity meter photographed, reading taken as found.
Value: 9 kWh
